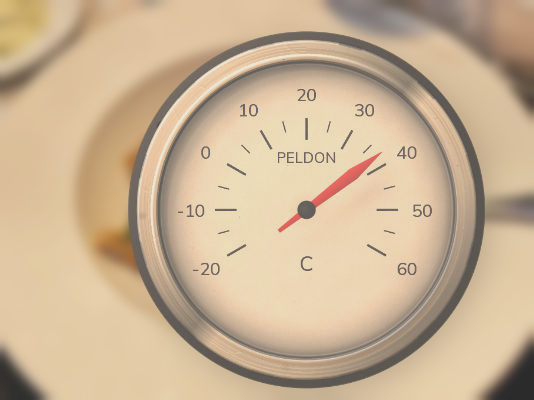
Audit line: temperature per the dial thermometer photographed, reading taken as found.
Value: 37.5 °C
